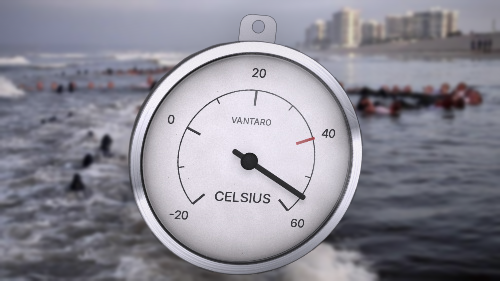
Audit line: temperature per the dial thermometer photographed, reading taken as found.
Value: 55 °C
